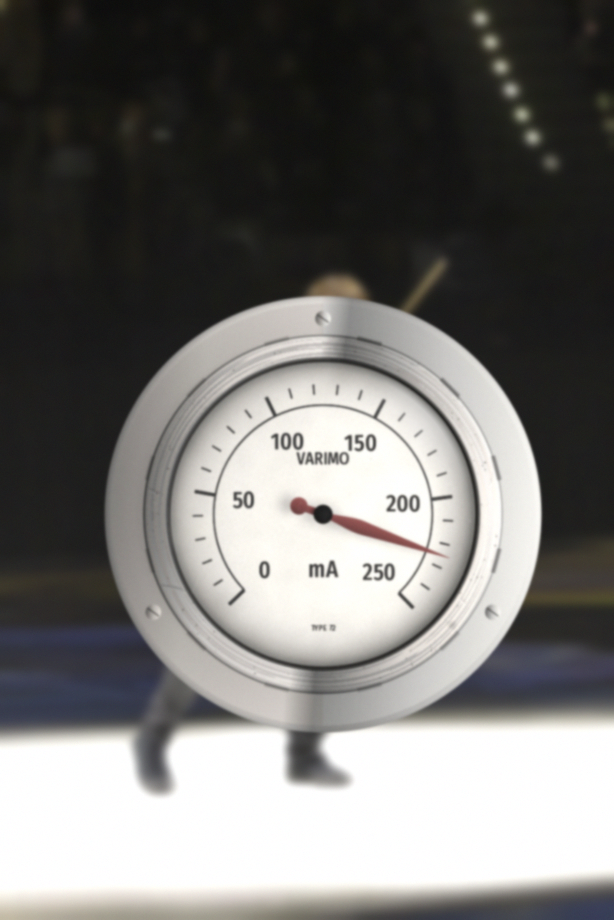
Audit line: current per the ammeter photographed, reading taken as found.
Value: 225 mA
